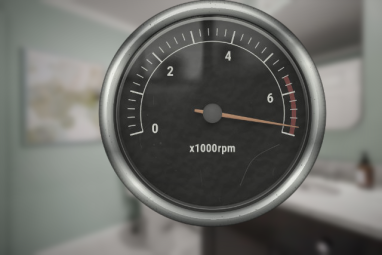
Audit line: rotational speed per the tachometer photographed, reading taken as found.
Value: 6800 rpm
